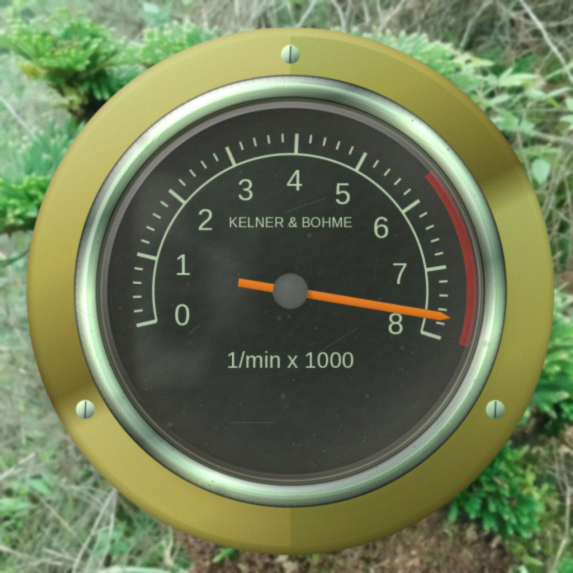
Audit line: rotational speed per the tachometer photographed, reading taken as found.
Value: 7700 rpm
